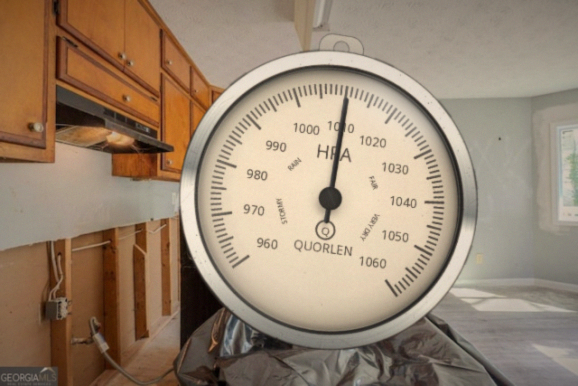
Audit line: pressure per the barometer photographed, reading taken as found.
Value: 1010 hPa
